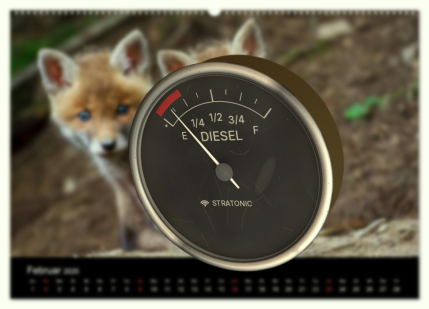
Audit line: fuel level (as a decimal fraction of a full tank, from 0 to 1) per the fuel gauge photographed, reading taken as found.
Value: 0.125
